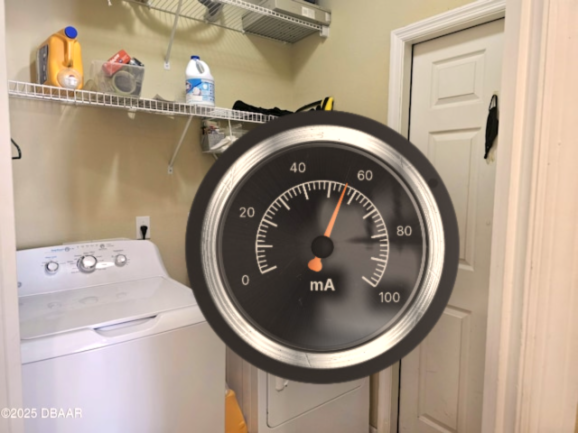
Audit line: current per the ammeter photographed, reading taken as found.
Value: 56 mA
